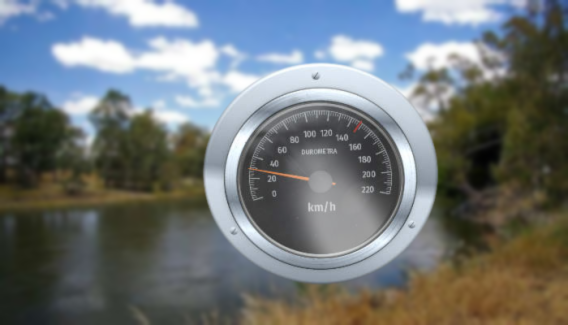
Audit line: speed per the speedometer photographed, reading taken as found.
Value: 30 km/h
